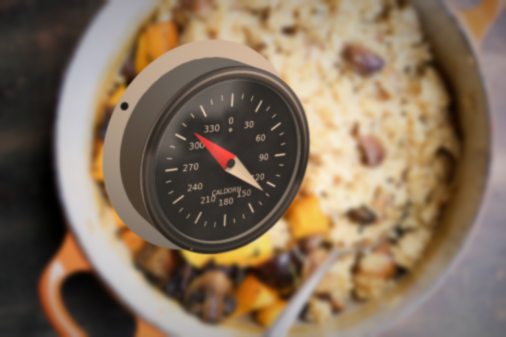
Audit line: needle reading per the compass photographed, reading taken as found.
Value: 310 °
